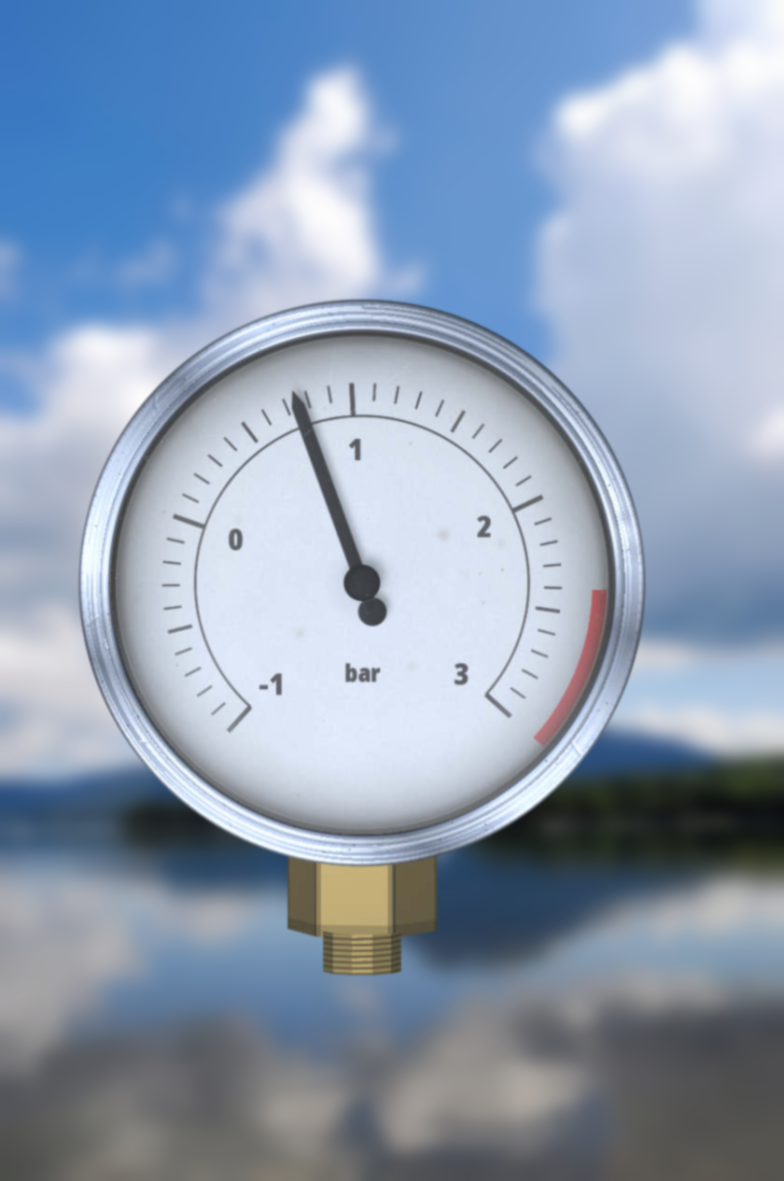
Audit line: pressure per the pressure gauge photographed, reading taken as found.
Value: 0.75 bar
